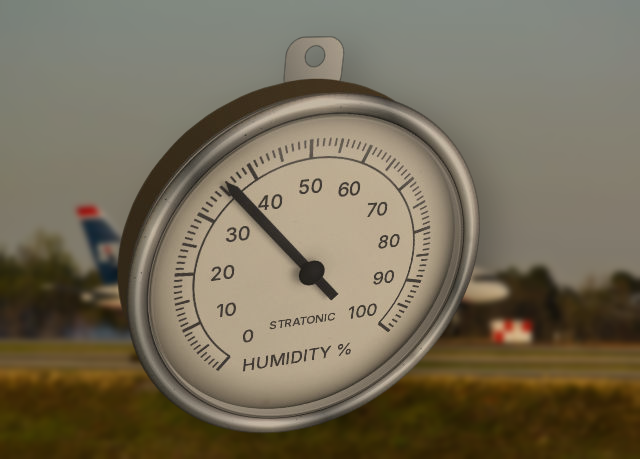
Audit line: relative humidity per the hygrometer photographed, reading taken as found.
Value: 36 %
